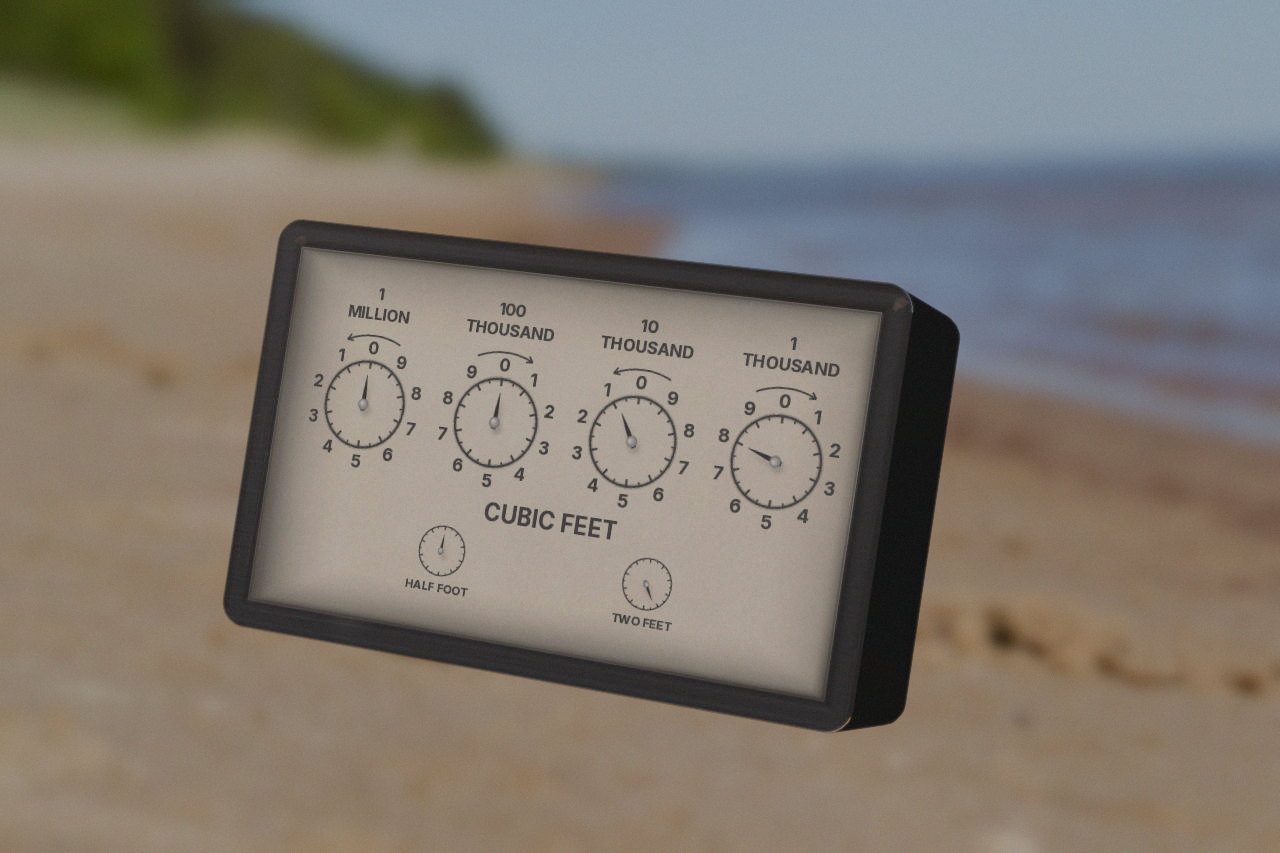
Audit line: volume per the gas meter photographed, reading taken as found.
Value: 800 ft³
